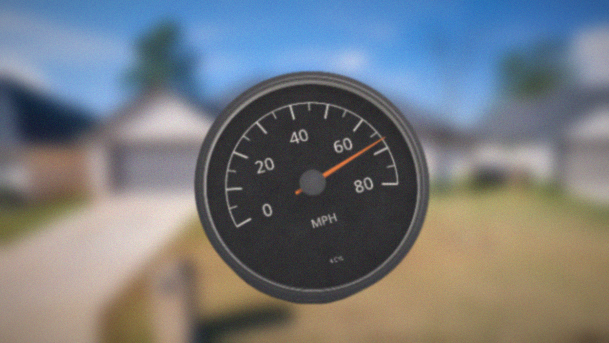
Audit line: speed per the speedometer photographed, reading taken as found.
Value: 67.5 mph
